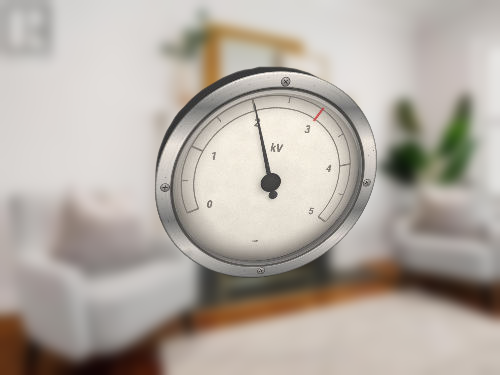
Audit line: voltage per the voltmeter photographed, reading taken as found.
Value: 2 kV
